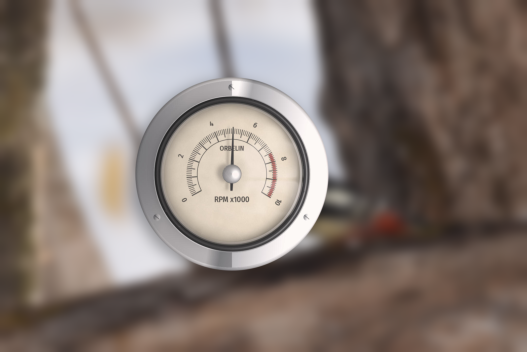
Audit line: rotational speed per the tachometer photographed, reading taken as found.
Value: 5000 rpm
